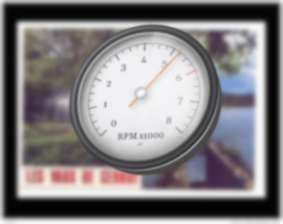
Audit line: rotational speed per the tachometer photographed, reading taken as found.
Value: 5250 rpm
